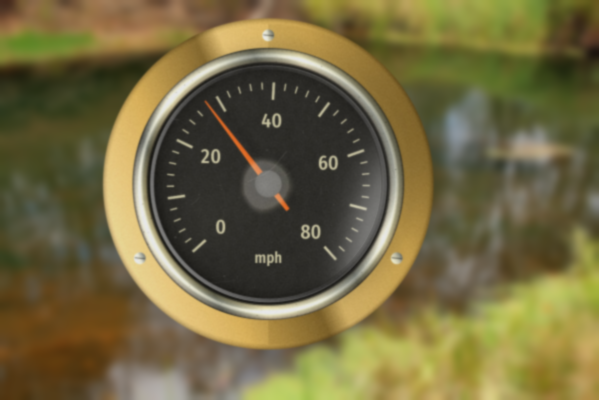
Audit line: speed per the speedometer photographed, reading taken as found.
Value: 28 mph
